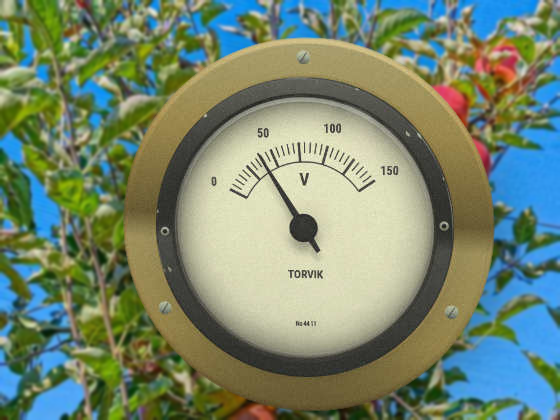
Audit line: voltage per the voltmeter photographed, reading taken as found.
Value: 40 V
